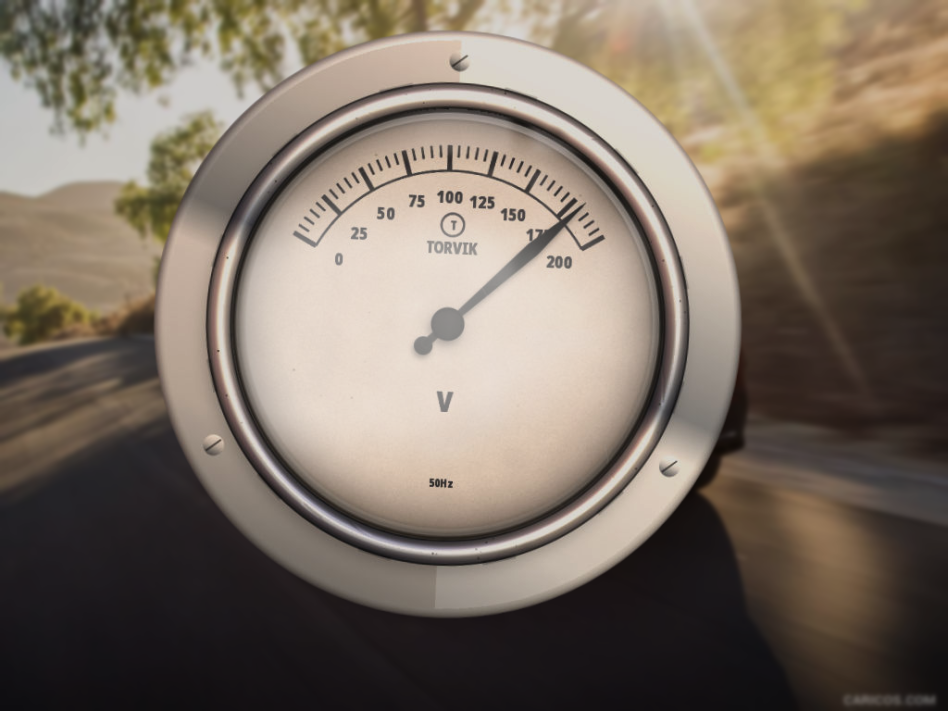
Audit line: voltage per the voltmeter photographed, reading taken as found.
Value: 180 V
